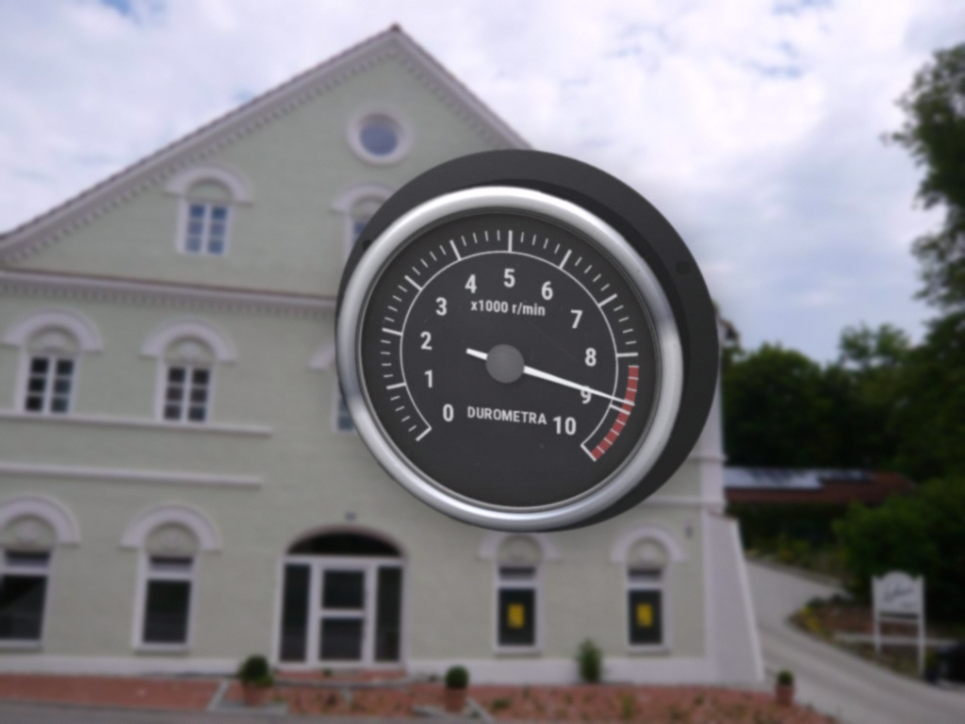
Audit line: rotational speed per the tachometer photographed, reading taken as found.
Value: 8800 rpm
